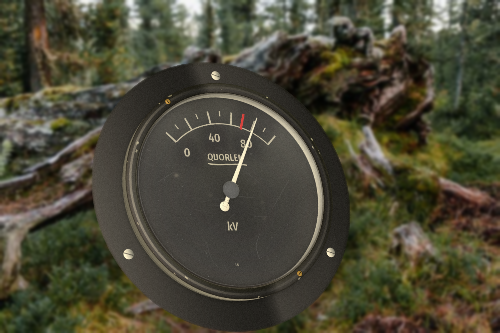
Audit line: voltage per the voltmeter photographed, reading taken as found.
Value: 80 kV
